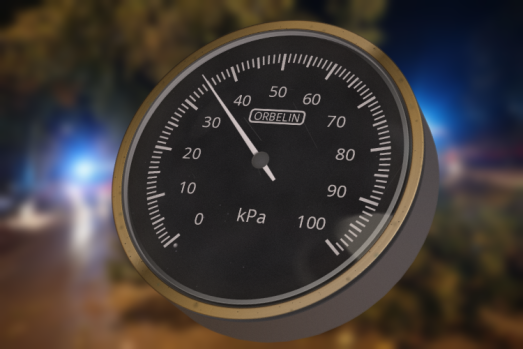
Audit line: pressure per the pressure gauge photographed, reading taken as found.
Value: 35 kPa
